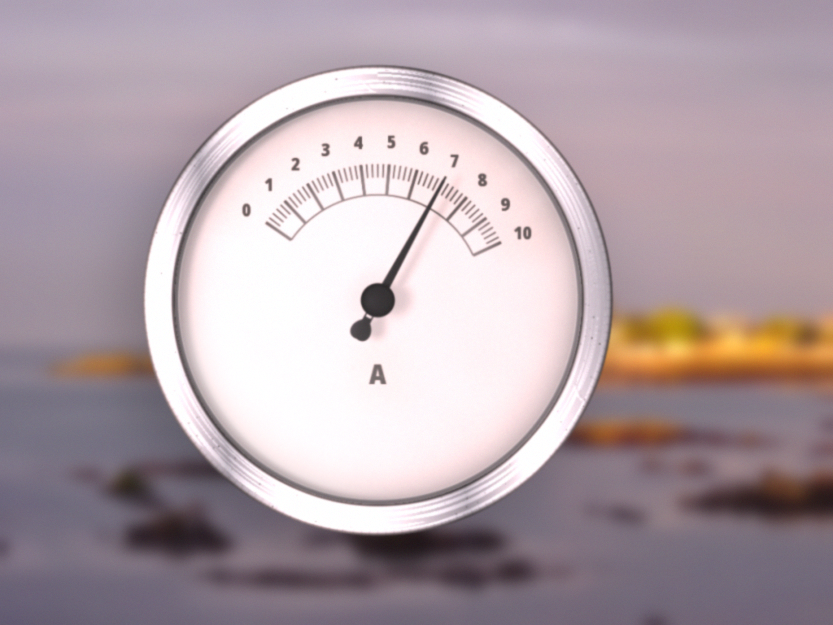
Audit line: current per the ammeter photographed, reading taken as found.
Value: 7 A
